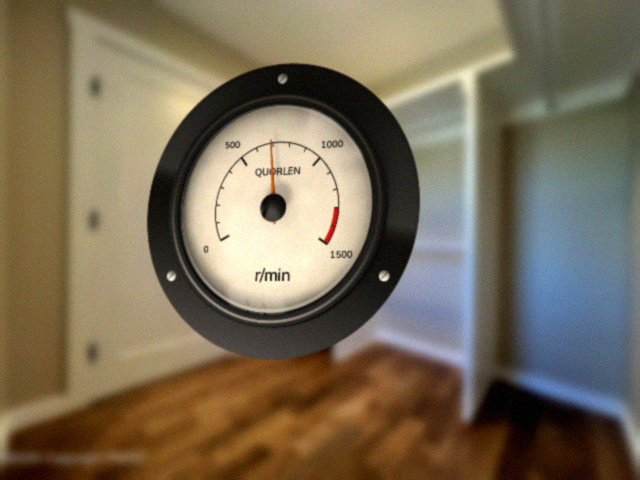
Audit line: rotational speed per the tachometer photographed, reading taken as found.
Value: 700 rpm
